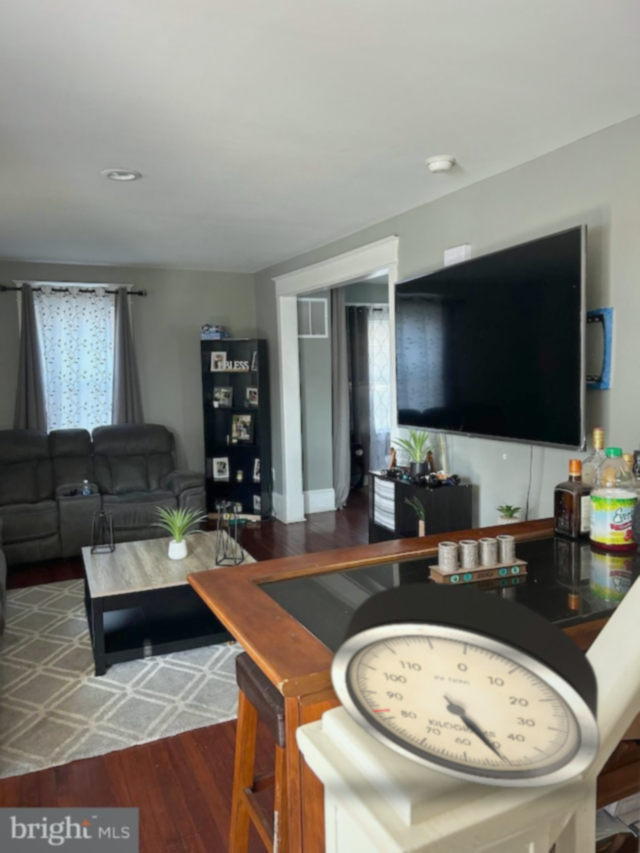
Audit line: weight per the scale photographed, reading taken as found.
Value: 50 kg
